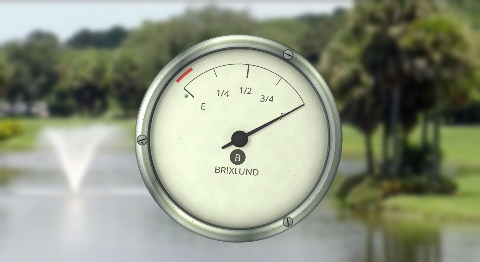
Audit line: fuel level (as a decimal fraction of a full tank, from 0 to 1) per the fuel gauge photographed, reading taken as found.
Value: 1
